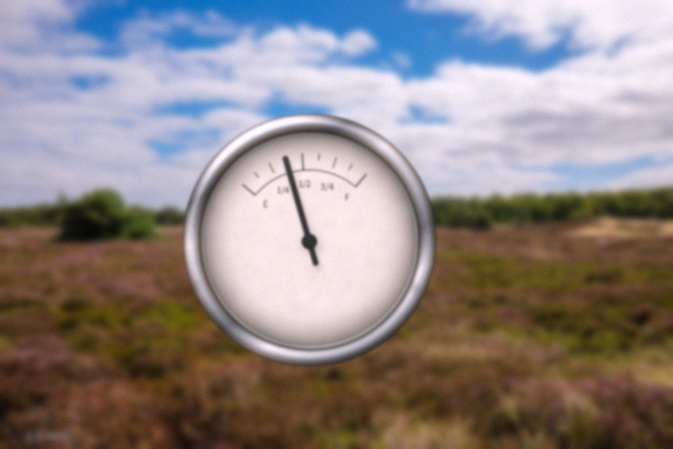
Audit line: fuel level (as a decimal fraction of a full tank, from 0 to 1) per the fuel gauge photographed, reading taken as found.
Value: 0.375
